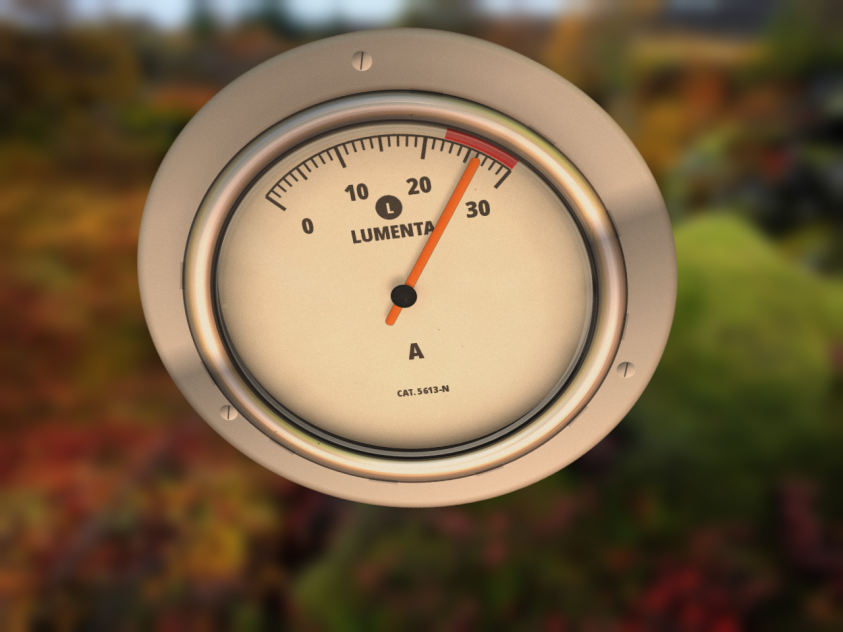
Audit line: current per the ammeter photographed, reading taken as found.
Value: 26 A
